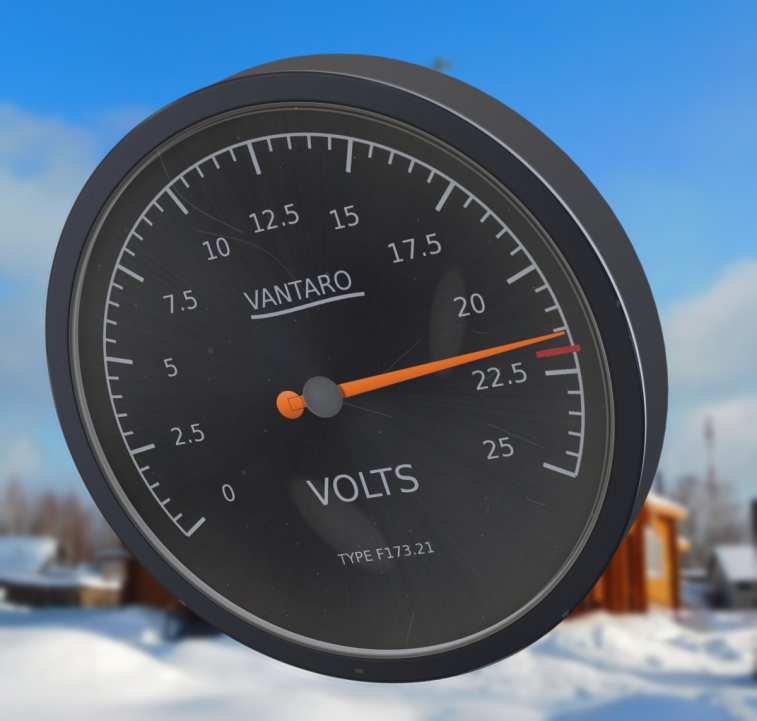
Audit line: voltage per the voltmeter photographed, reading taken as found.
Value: 21.5 V
